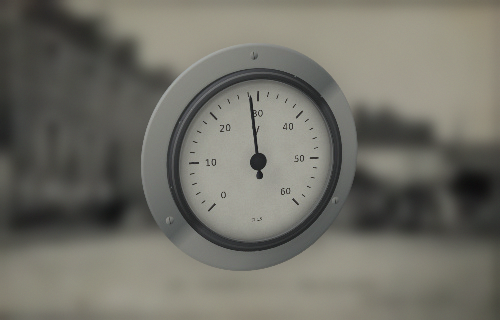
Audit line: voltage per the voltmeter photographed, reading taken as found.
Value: 28 V
